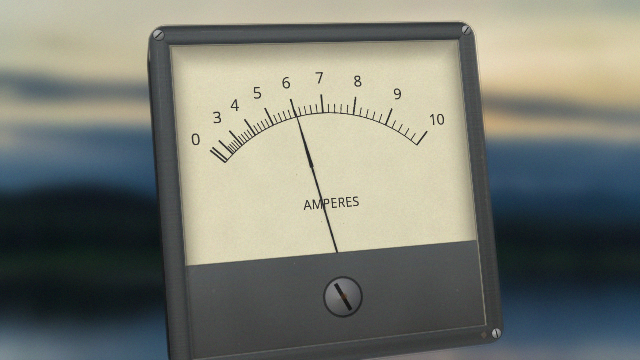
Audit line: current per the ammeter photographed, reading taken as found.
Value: 6 A
